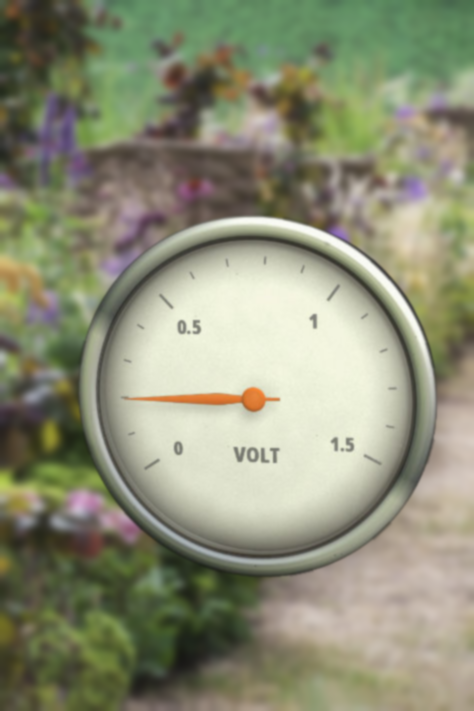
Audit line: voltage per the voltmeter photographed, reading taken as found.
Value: 0.2 V
